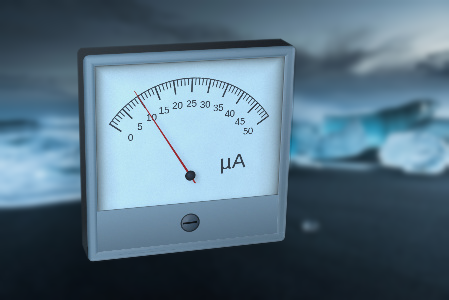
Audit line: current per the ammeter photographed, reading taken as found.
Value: 10 µA
